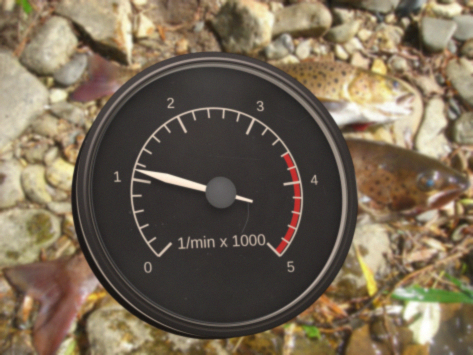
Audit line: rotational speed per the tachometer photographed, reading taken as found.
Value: 1100 rpm
